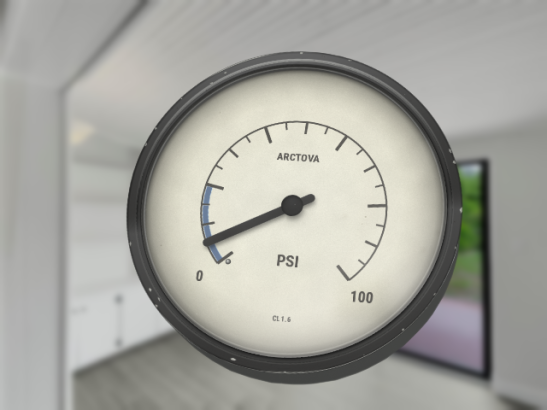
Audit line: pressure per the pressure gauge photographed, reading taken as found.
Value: 5 psi
